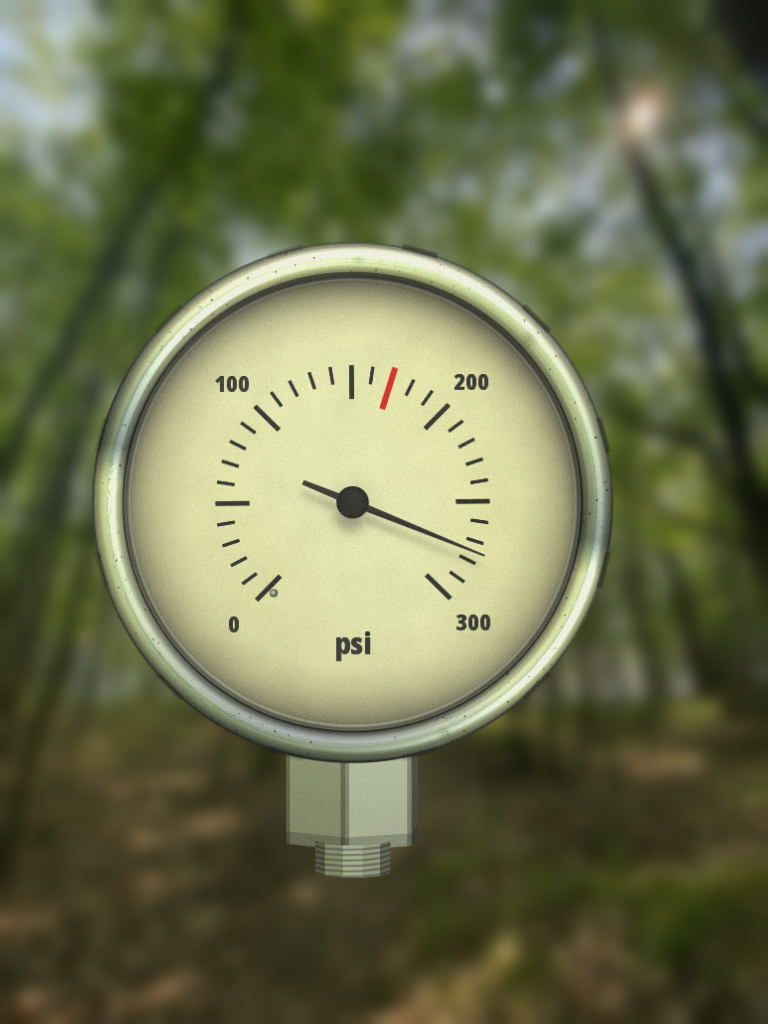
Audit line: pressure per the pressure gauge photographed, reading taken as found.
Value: 275 psi
